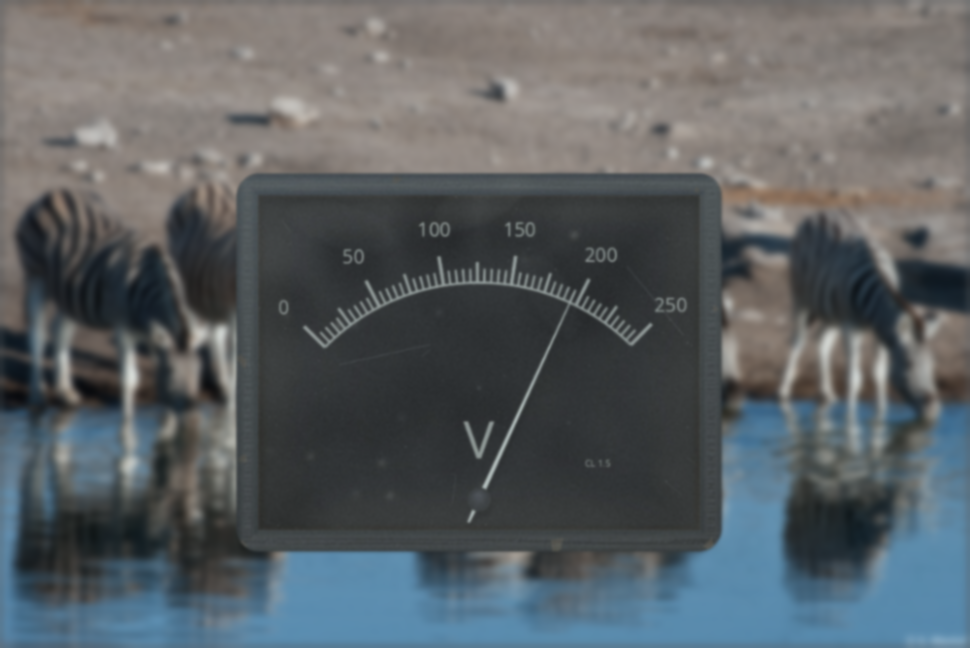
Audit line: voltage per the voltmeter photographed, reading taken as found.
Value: 195 V
